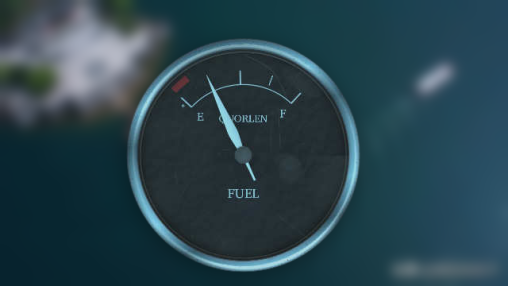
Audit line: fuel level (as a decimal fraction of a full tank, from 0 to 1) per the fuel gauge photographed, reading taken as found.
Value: 0.25
